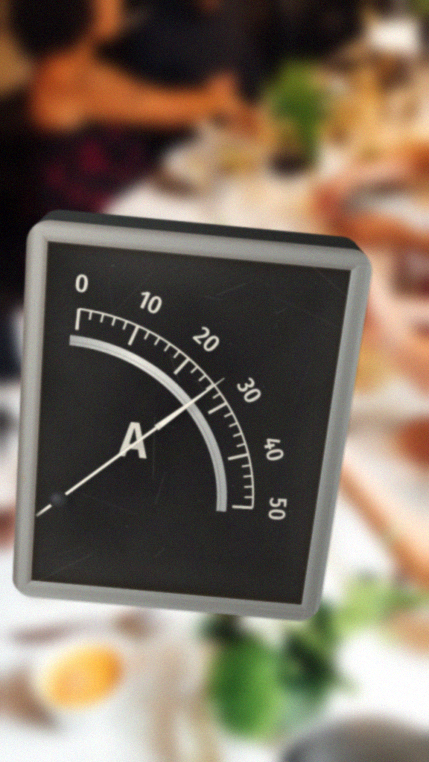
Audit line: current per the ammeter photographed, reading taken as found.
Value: 26 A
